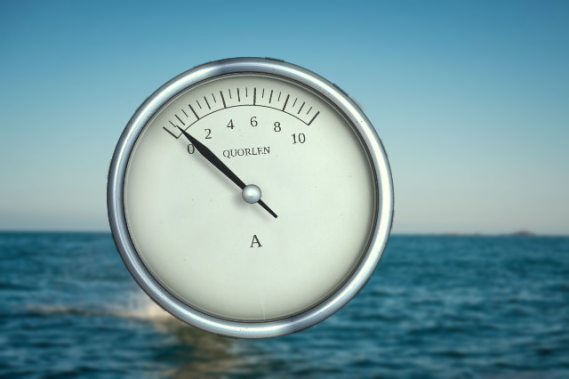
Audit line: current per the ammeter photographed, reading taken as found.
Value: 0.5 A
